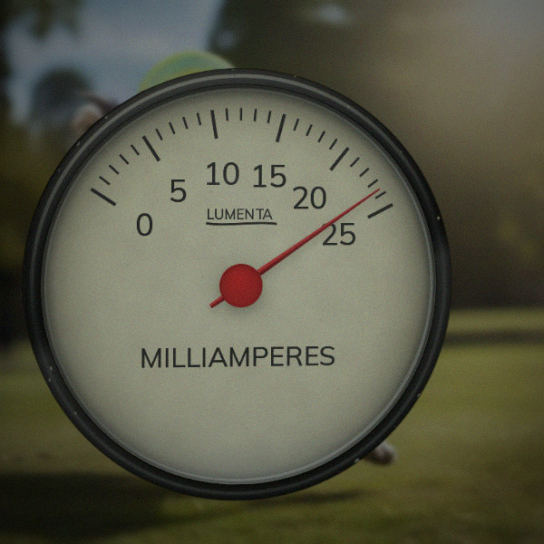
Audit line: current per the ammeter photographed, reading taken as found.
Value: 23.5 mA
